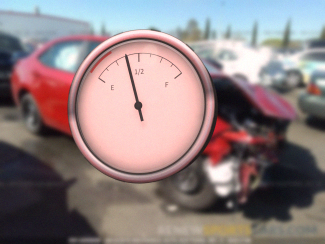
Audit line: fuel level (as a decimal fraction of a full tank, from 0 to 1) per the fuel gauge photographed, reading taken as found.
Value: 0.375
